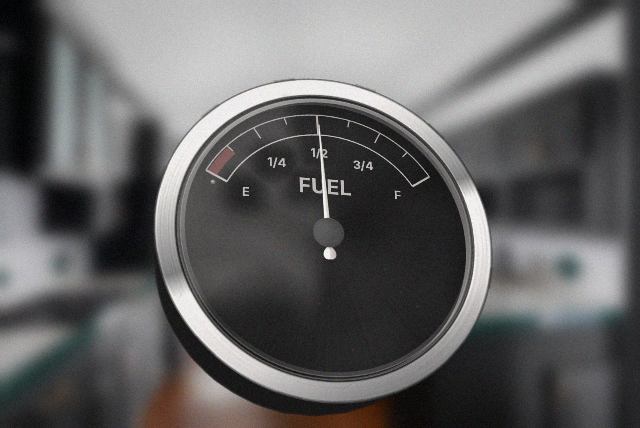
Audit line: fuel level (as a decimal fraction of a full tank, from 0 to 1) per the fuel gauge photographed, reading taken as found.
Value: 0.5
